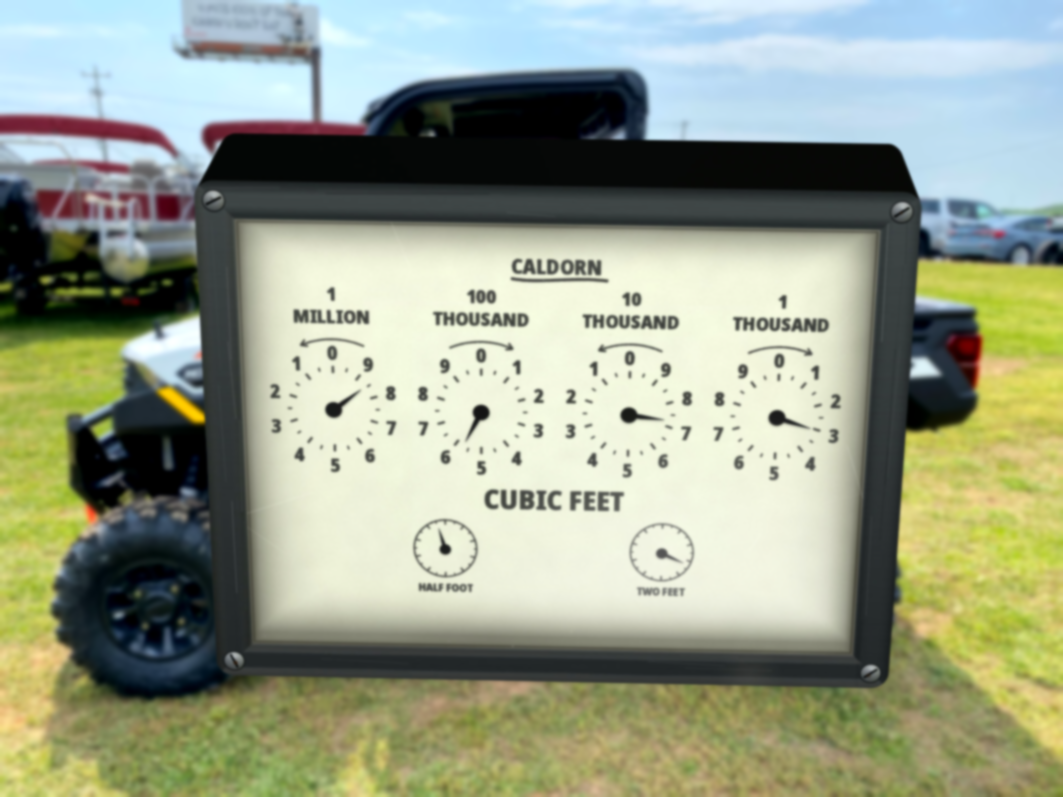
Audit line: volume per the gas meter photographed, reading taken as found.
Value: 857300 ft³
